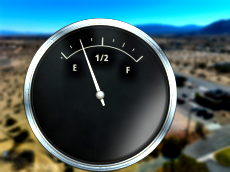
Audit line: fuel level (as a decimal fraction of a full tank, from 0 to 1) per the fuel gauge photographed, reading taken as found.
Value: 0.25
